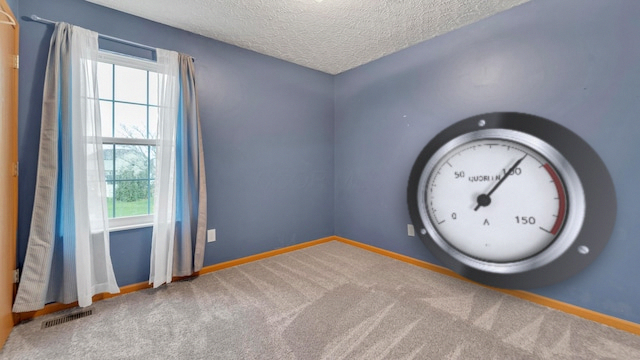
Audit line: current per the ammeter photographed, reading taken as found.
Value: 100 A
